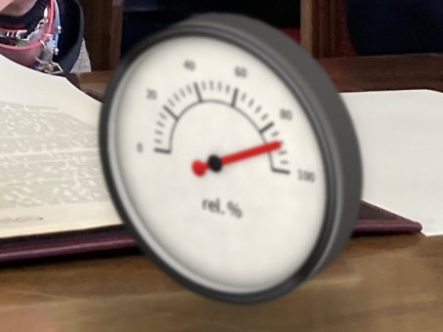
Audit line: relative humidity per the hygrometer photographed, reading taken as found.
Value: 88 %
